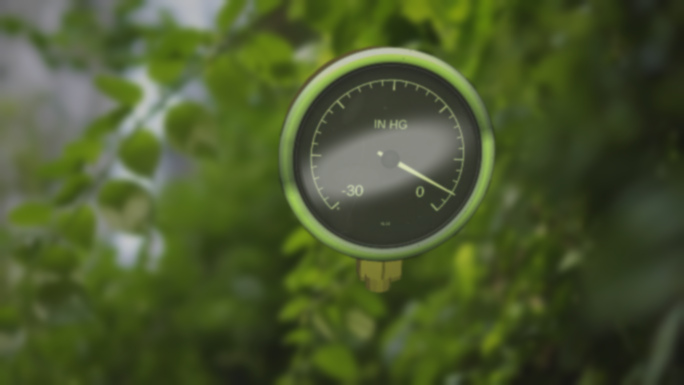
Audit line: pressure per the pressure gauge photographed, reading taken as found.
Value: -2 inHg
